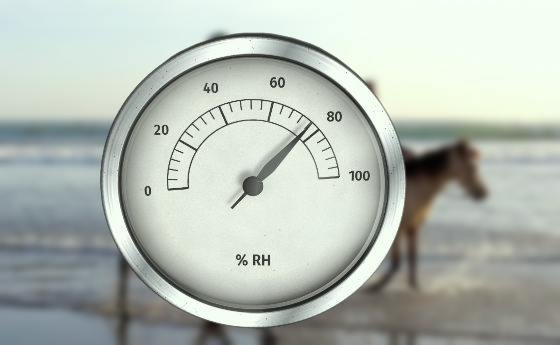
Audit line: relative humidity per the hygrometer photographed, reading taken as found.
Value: 76 %
